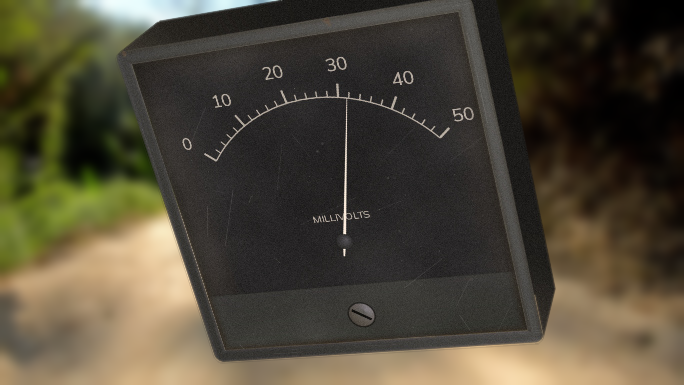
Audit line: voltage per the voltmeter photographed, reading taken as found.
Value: 32 mV
